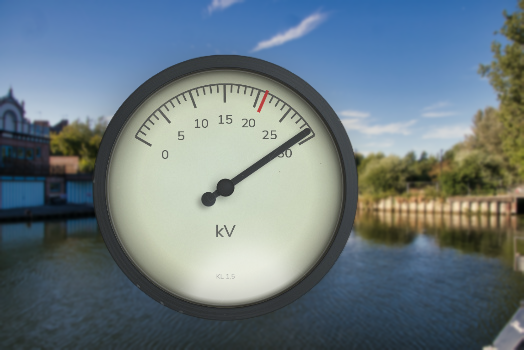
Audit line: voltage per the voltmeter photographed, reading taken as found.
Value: 29 kV
